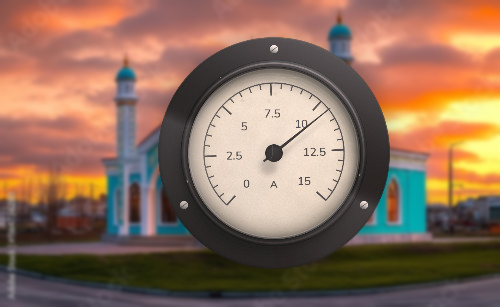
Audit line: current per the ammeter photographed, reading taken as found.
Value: 10.5 A
